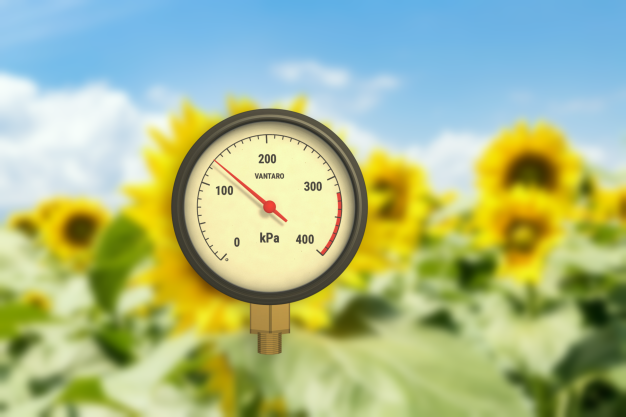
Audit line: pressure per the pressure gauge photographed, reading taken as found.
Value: 130 kPa
